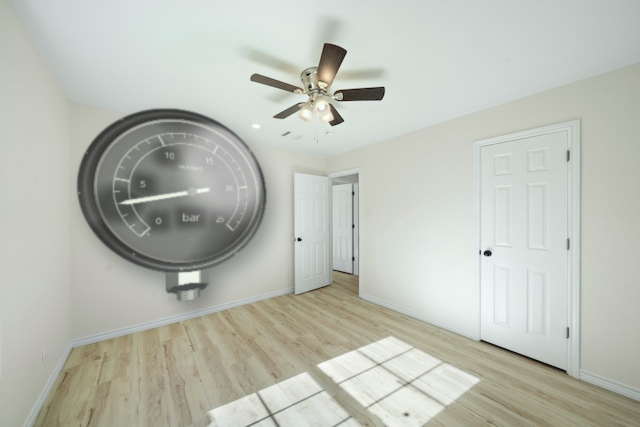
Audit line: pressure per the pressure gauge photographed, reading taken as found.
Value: 3 bar
